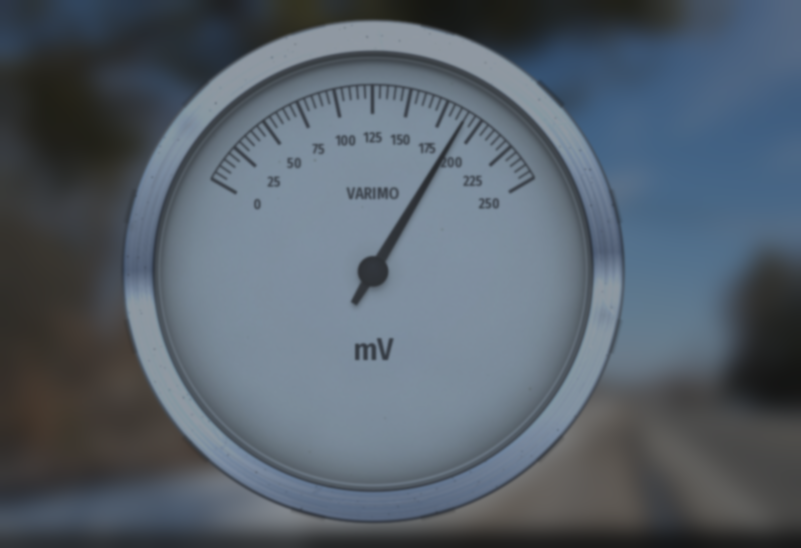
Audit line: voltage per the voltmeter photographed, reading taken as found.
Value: 190 mV
